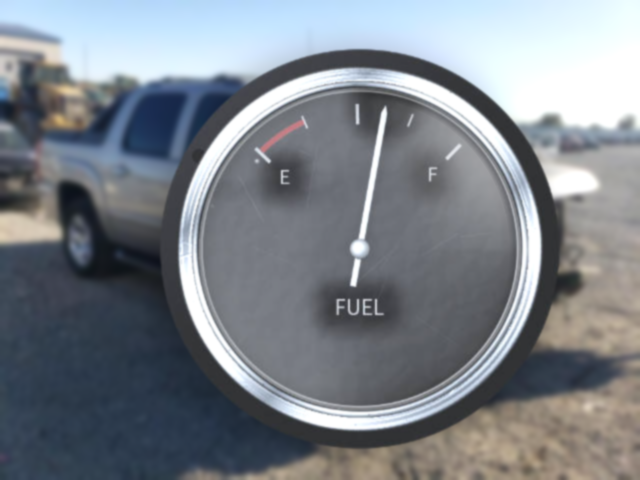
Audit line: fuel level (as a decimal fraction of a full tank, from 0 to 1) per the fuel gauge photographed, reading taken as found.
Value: 0.625
